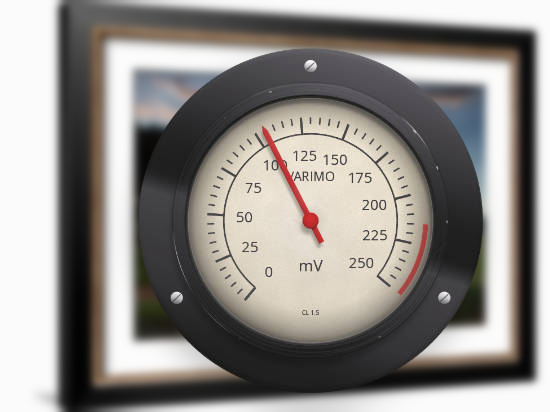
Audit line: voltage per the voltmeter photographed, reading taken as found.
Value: 105 mV
